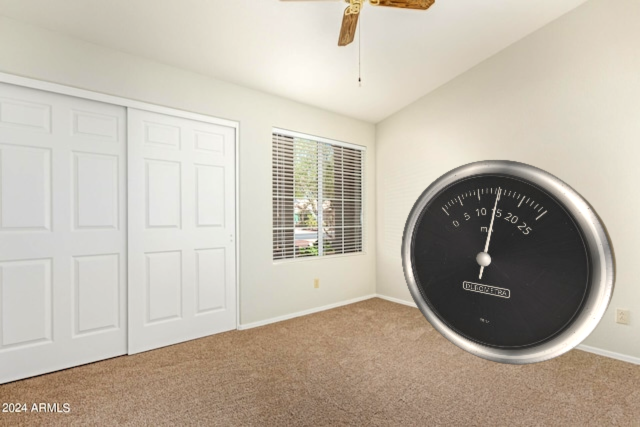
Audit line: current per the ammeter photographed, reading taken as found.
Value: 15 mA
